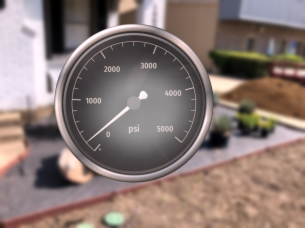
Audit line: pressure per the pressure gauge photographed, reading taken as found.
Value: 200 psi
